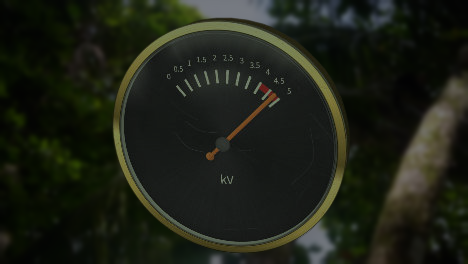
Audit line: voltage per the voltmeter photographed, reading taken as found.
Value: 4.75 kV
